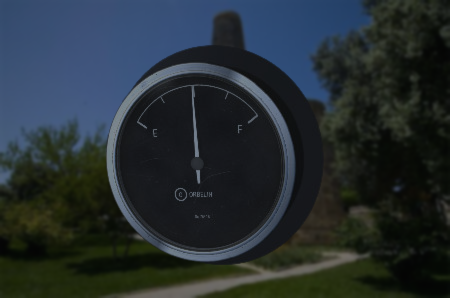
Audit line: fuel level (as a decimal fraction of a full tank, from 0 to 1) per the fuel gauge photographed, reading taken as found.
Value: 0.5
